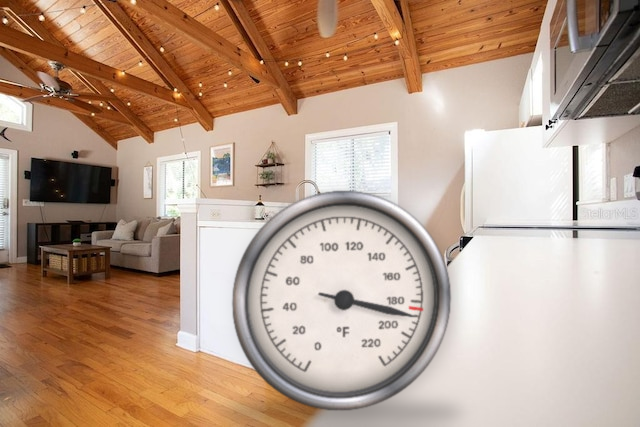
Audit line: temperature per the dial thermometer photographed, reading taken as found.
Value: 188 °F
